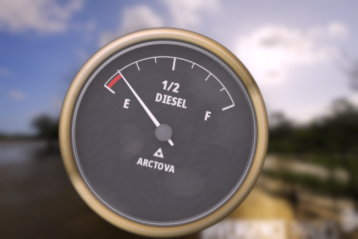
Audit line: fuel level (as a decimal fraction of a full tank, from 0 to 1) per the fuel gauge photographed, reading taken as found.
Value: 0.125
